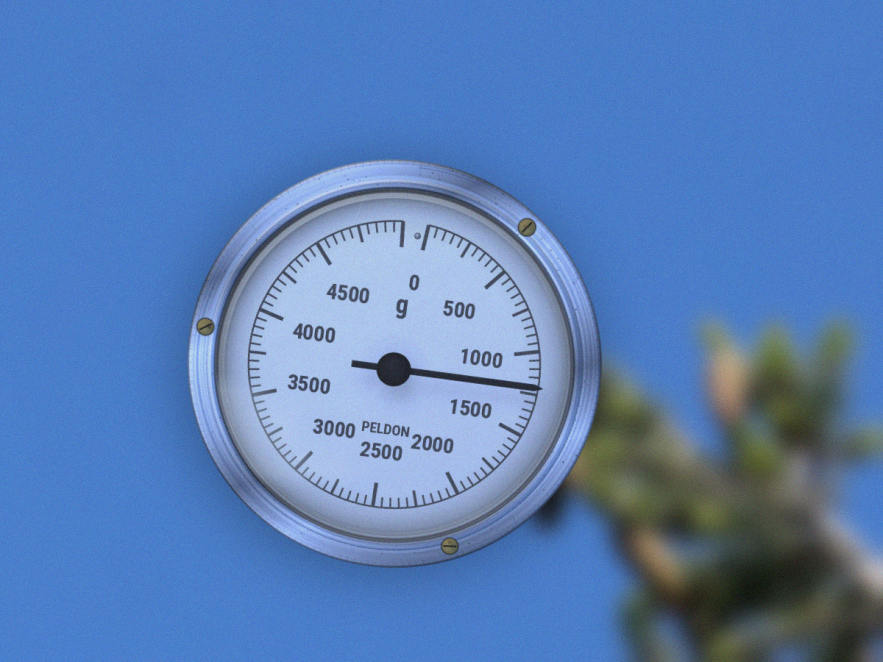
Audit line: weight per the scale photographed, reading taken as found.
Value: 1200 g
